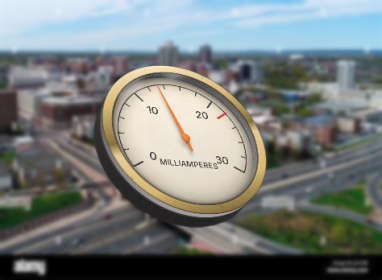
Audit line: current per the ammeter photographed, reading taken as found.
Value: 13 mA
